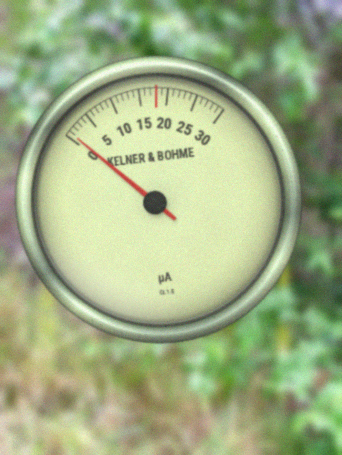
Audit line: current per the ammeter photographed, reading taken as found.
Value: 1 µA
